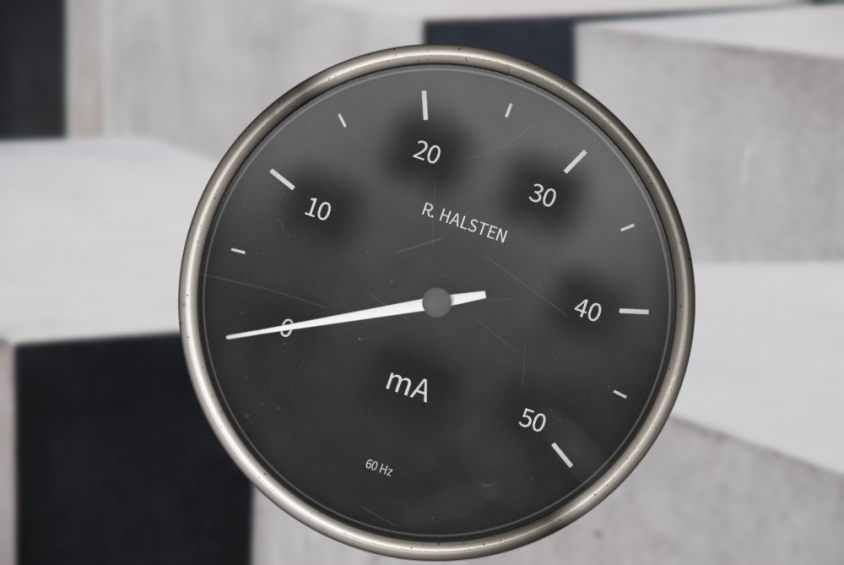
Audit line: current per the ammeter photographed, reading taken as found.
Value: 0 mA
